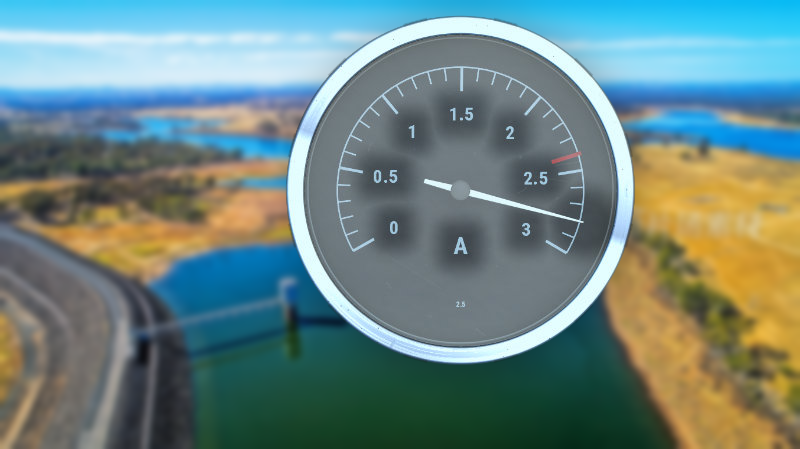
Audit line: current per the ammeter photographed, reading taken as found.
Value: 2.8 A
